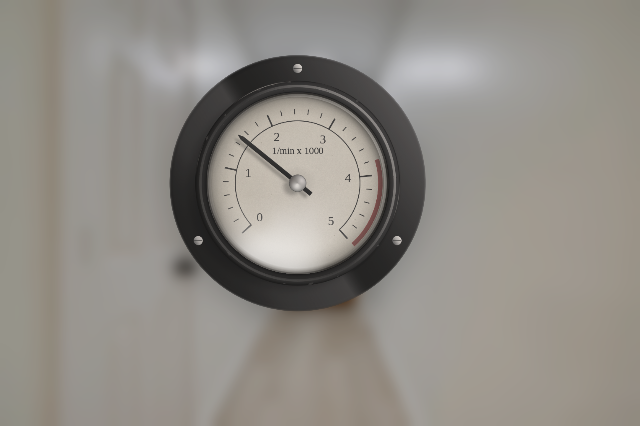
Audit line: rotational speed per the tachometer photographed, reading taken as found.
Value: 1500 rpm
